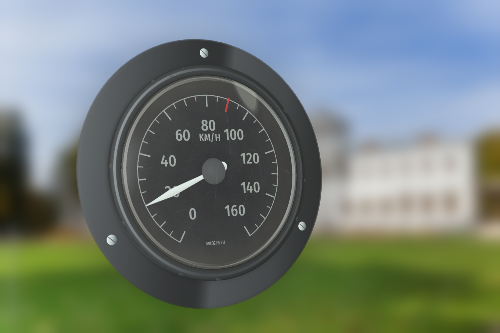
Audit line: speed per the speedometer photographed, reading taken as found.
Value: 20 km/h
